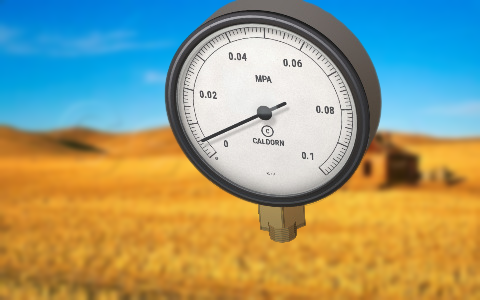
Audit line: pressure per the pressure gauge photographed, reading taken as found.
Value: 0.005 MPa
